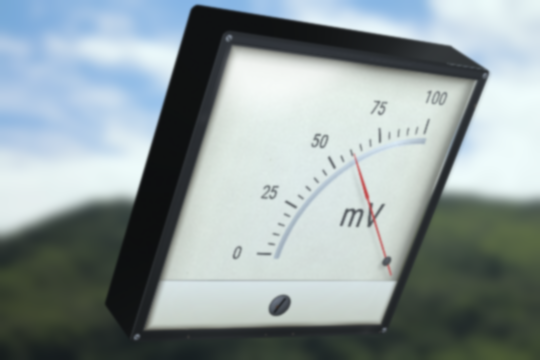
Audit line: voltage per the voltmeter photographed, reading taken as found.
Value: 60 mV
